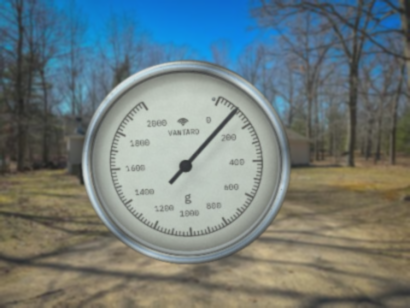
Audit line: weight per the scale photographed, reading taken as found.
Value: 100 g
